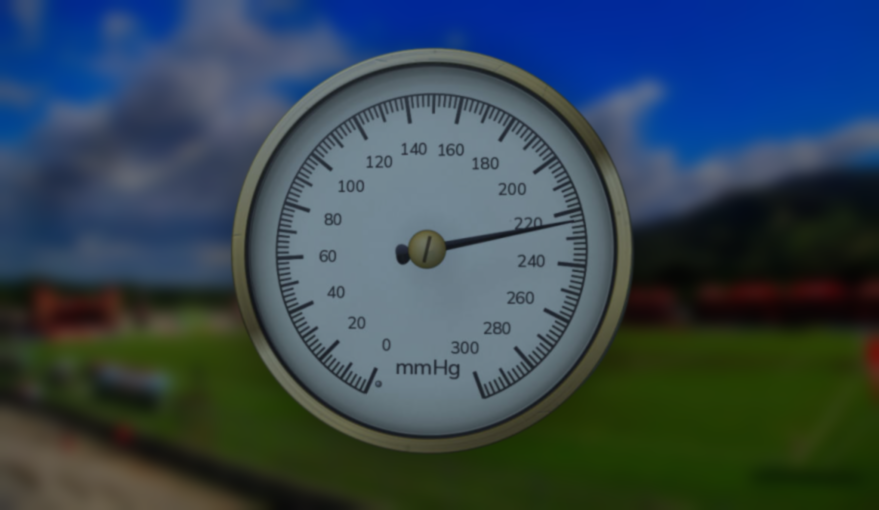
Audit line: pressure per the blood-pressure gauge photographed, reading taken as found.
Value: 224 mmHg
